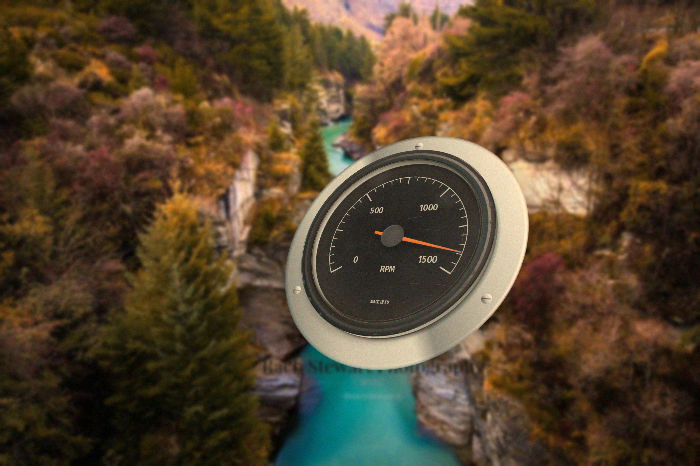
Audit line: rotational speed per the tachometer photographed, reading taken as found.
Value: 1400 rpm
